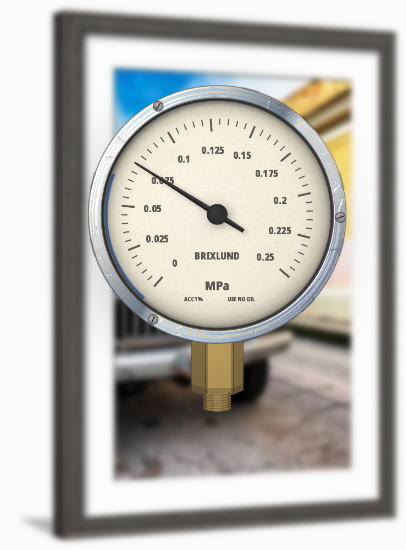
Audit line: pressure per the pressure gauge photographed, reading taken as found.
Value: 0.075 MPa
